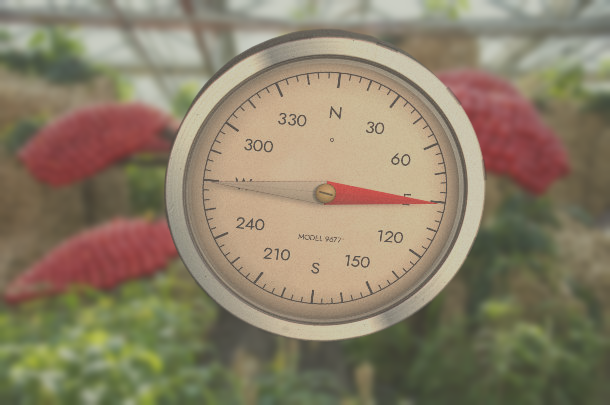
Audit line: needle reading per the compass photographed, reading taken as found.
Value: 90 °
